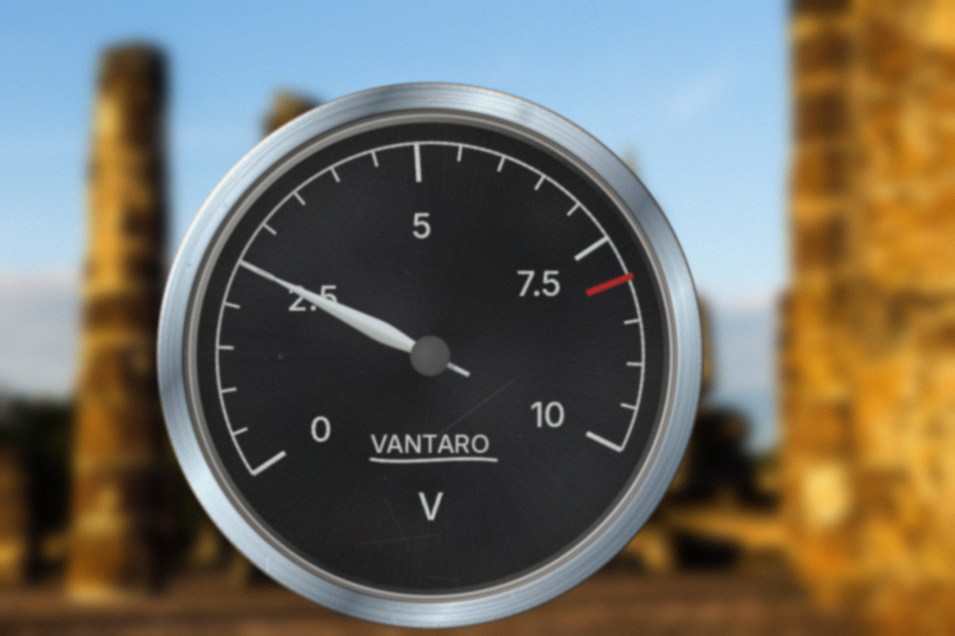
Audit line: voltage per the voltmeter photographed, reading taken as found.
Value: 2.5 V
